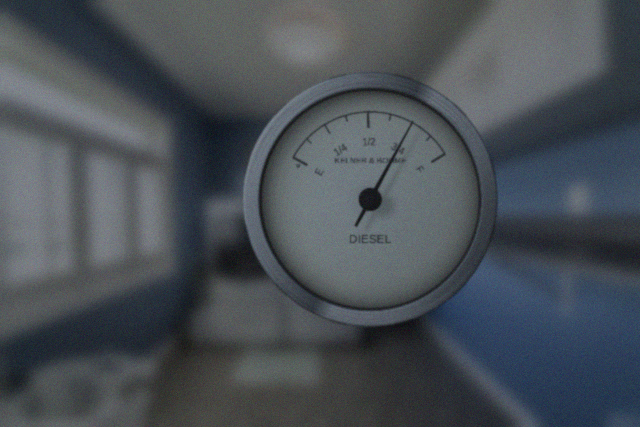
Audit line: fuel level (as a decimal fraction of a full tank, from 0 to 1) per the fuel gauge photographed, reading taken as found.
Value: 0.75
